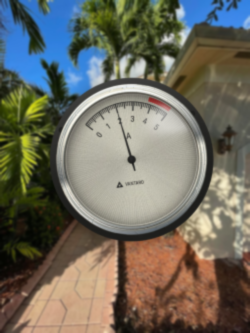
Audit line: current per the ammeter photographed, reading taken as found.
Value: 2 A
